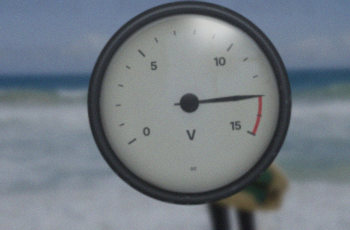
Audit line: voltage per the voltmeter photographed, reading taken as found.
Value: 13 V
